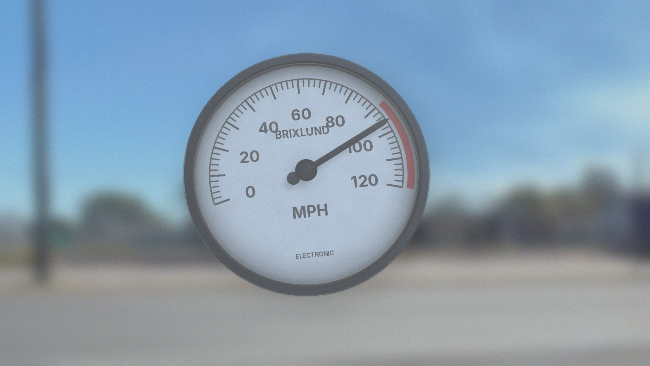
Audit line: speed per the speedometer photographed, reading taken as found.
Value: 96 mph
